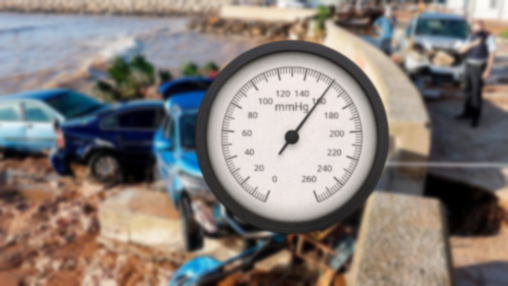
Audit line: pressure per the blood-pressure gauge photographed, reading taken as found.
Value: 160 mmHg
